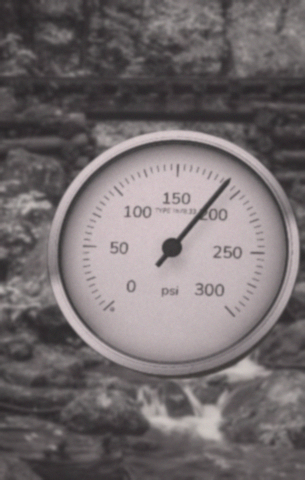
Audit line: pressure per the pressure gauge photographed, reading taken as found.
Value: 190 psi
